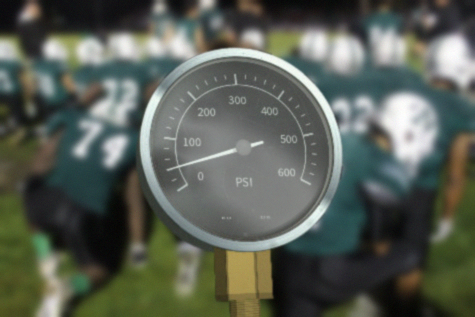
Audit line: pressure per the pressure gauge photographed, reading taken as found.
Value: 40 psi
